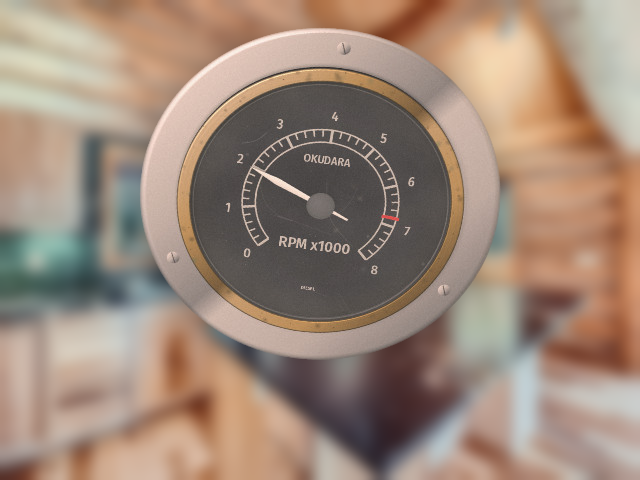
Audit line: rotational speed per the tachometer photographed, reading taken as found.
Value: 2000 rpm
